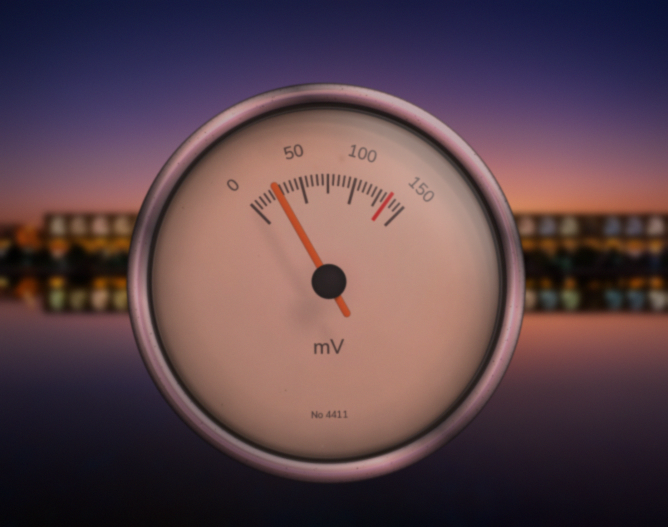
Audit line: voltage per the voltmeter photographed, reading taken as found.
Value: 25 mV
